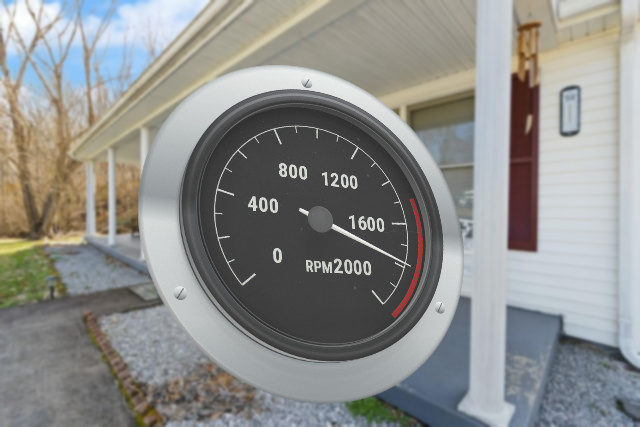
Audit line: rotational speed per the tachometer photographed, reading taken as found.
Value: 1800 rpm
